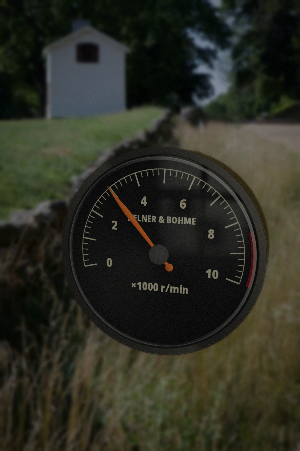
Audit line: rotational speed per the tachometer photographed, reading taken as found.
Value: 3000 rpm
